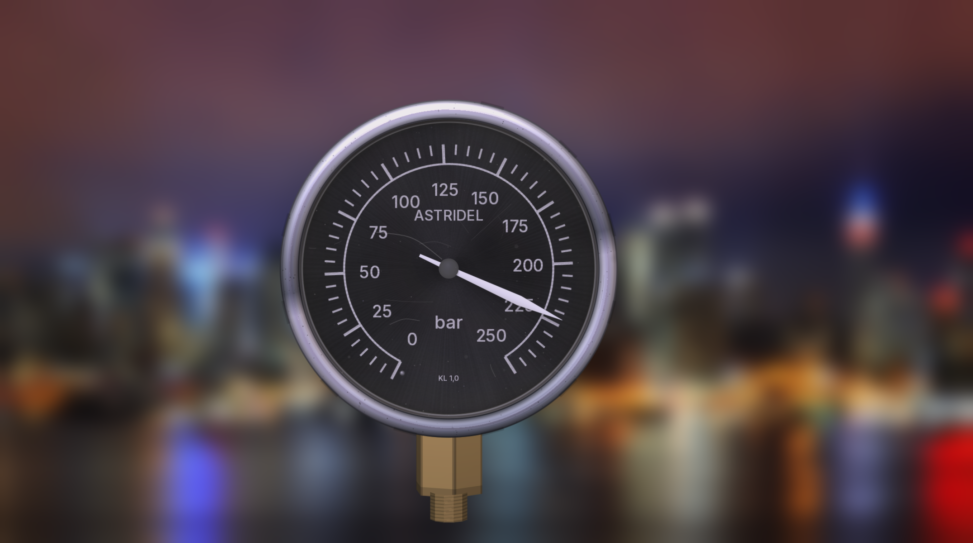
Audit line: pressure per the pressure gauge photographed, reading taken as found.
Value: 222.5 bar
